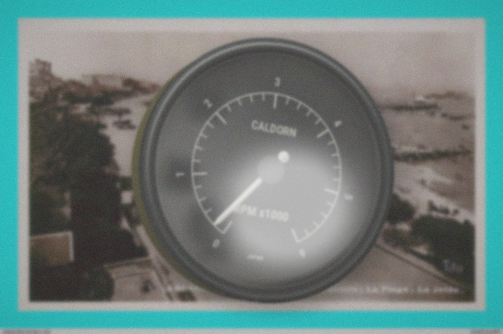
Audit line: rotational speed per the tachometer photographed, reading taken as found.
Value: 200 rpm
